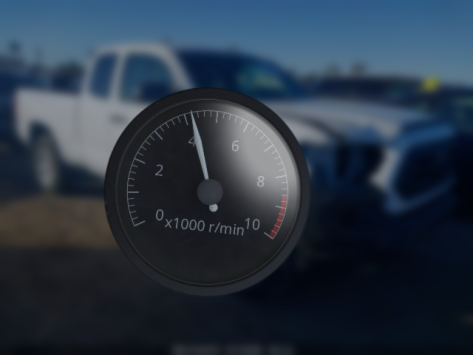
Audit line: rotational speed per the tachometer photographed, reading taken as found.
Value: 4200 rpm
